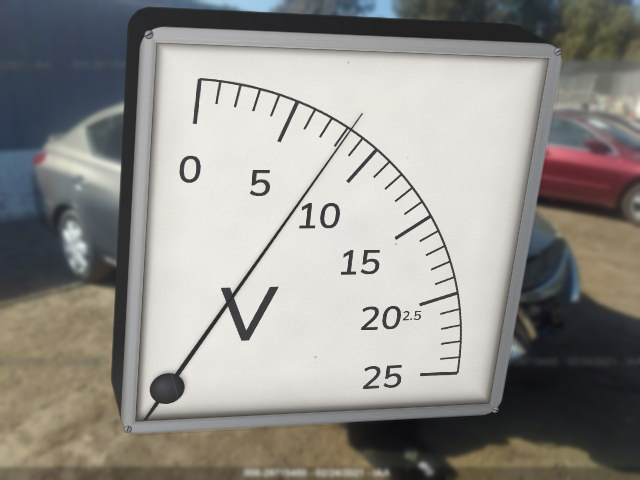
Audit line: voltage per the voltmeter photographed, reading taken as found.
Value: 8 V
